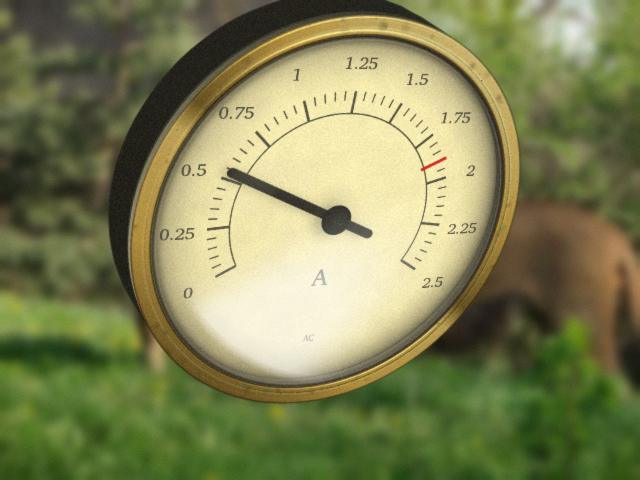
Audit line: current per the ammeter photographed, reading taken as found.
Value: 0.55 A
